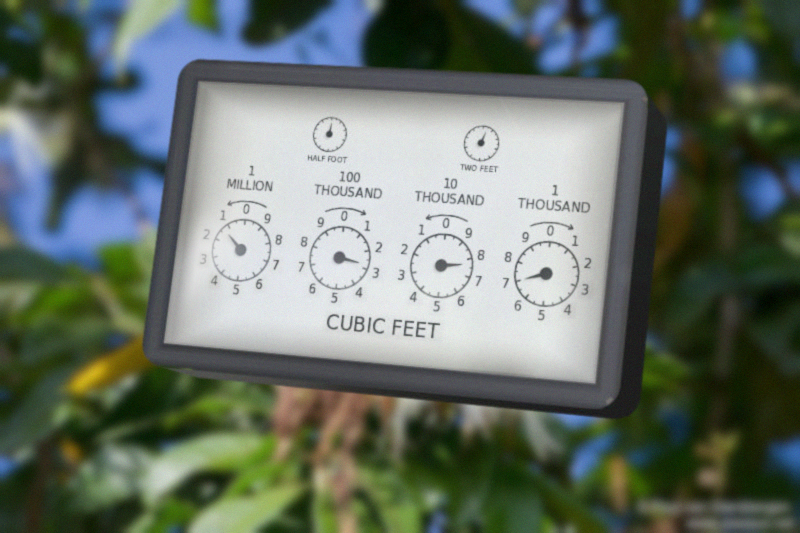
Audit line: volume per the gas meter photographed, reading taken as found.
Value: 127700 ft³
